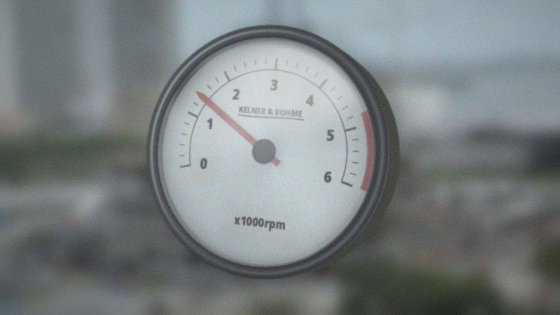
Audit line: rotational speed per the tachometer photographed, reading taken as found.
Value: 1400 rpm
